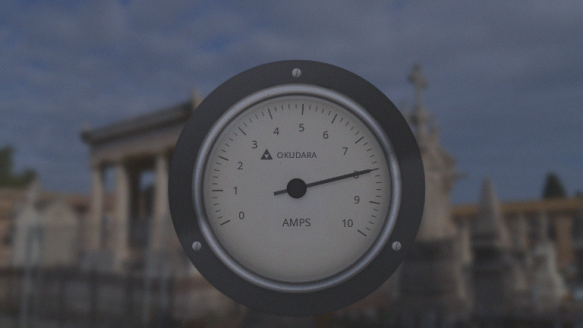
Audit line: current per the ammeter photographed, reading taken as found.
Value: 8 A
